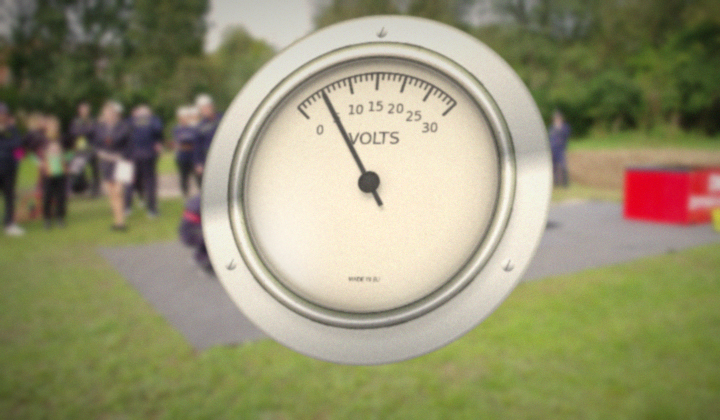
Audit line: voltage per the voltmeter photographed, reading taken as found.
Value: 5 V
